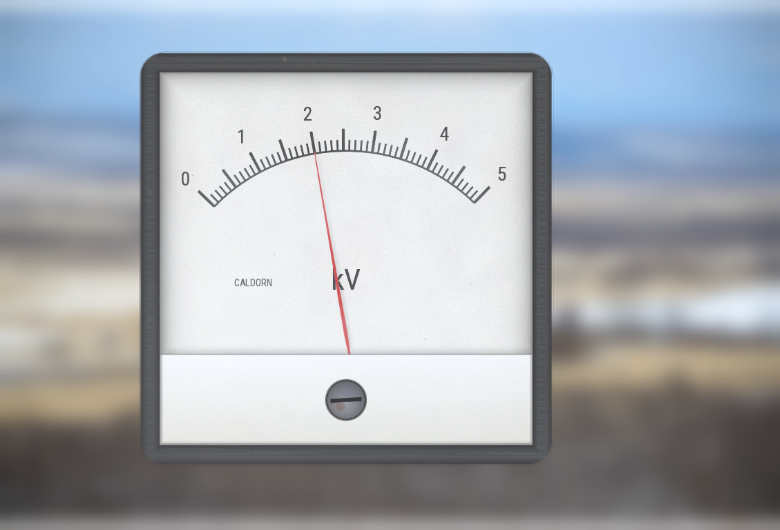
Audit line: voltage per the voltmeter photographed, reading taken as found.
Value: 2 kV
